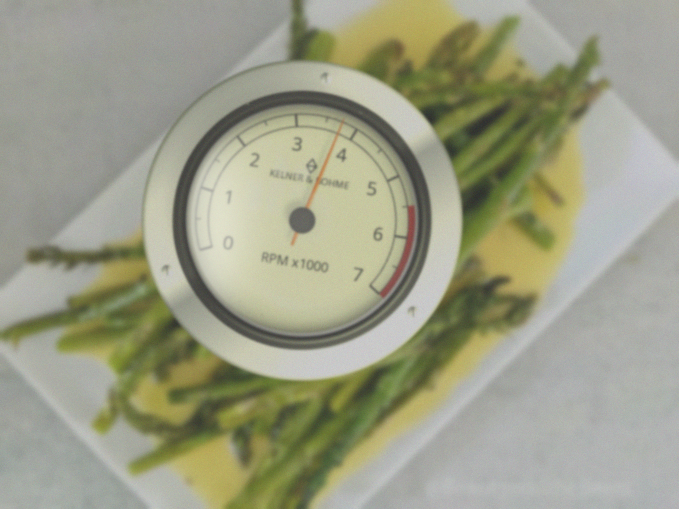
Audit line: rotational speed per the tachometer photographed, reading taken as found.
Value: 3750 rpm
